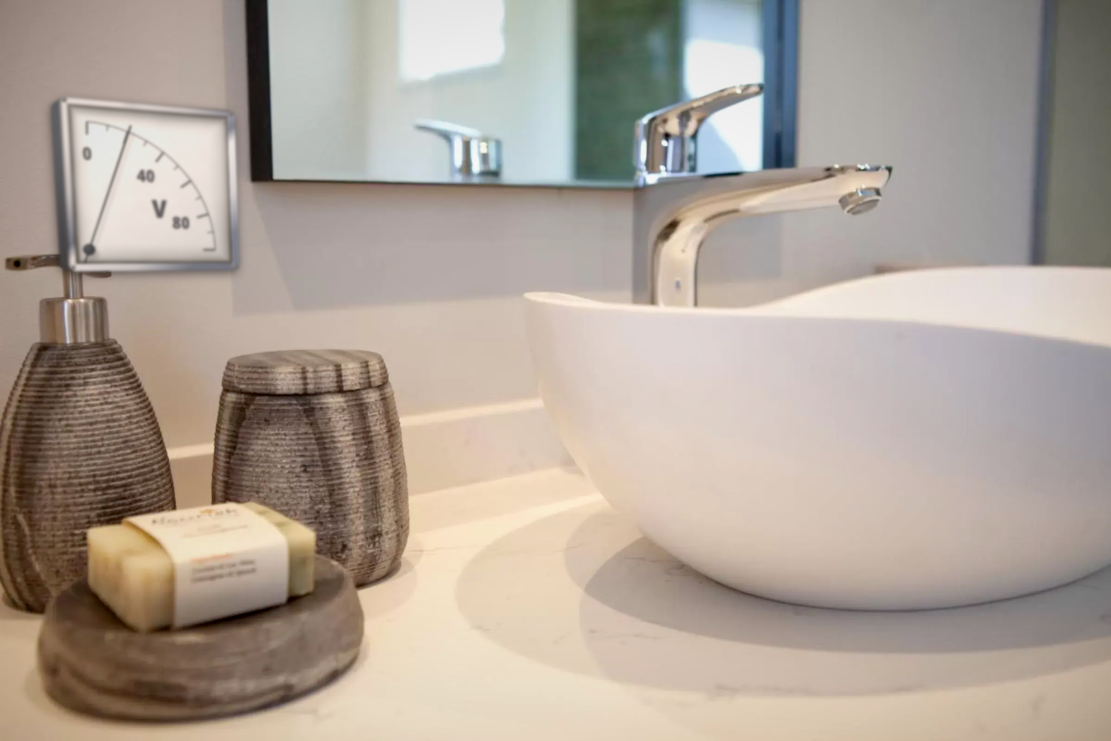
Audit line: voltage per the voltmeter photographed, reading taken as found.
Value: 20 V
